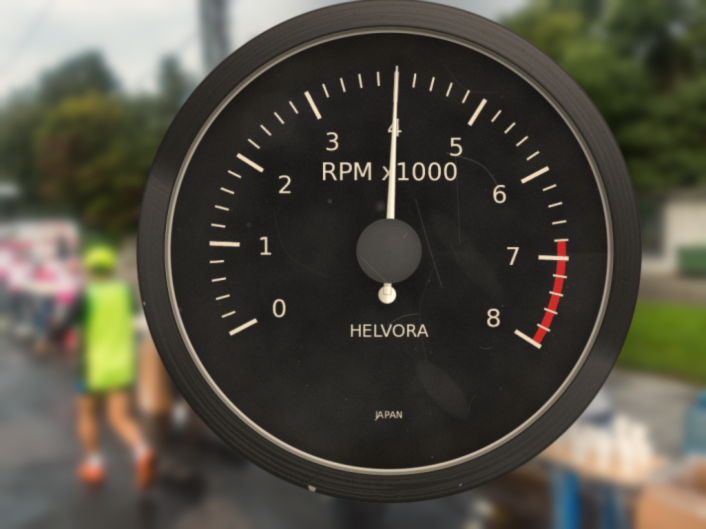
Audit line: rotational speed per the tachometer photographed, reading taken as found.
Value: 4000 rpm
